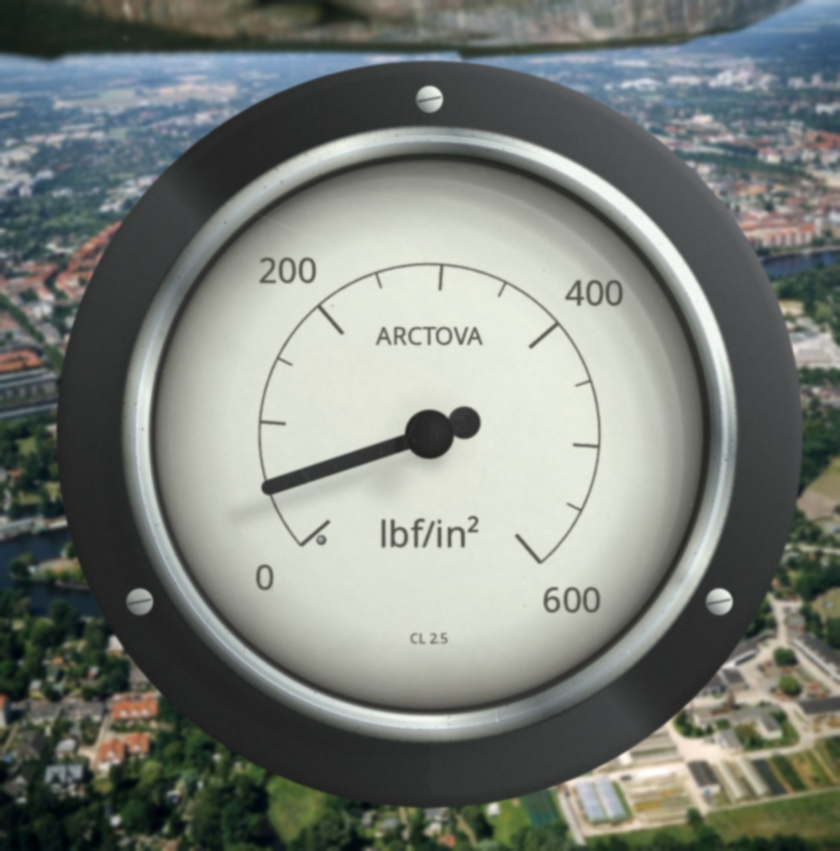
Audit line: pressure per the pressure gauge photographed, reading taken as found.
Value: 50 psi
